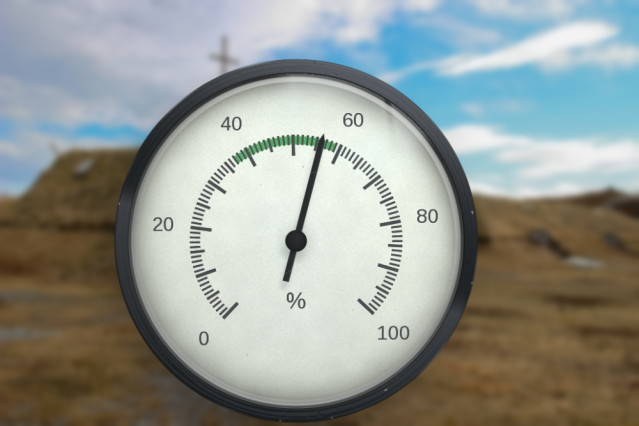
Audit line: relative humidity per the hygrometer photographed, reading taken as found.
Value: 56 %
